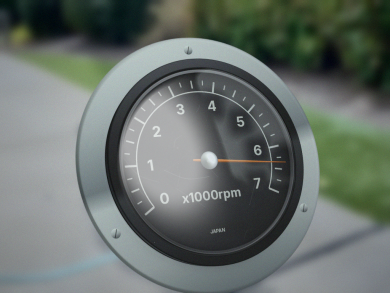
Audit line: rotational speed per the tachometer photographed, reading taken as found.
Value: 6375 rpm
